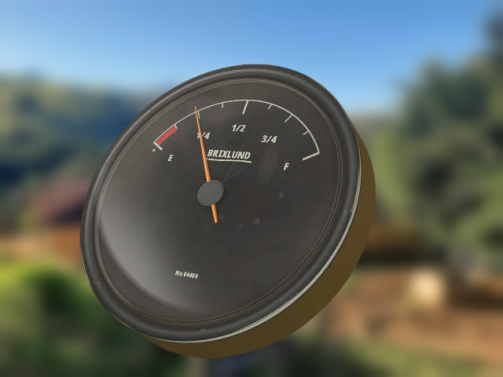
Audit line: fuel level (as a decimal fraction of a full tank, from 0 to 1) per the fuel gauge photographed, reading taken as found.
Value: 0.25
